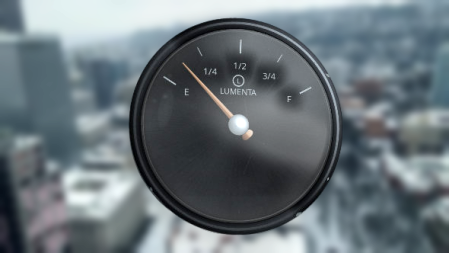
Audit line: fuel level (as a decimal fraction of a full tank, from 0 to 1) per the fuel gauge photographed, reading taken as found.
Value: 0.125
